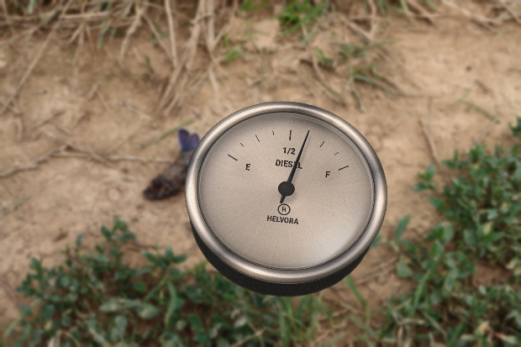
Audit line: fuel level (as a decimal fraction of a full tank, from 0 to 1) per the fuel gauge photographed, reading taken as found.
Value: 0.625
